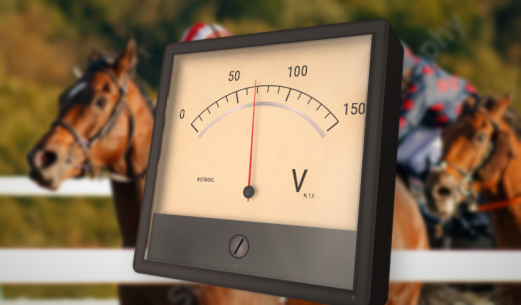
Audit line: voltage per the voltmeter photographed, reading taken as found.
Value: 70 V
